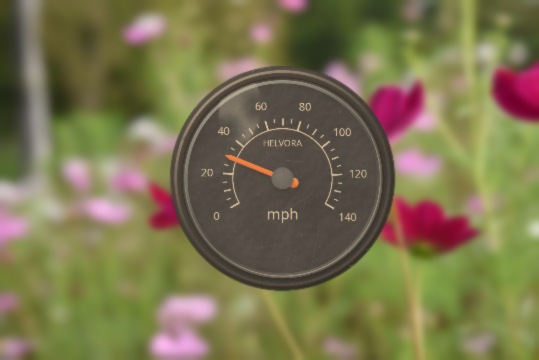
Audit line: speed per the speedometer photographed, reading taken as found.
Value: 30 mph
